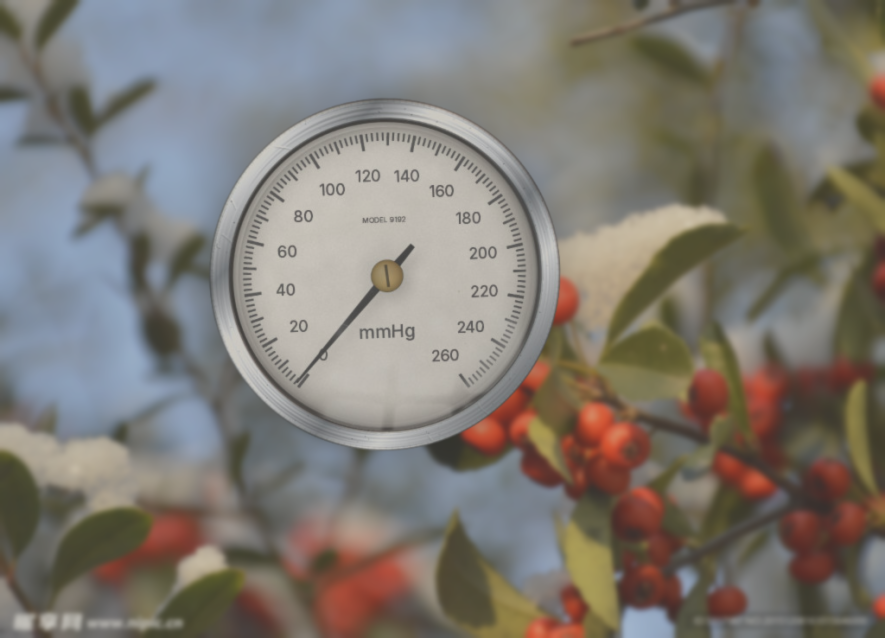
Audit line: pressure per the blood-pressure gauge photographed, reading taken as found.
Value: 2 mmHg
